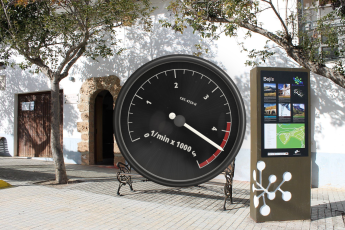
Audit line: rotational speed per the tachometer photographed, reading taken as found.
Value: 4400 rpm
